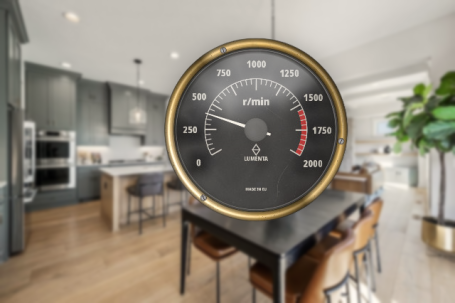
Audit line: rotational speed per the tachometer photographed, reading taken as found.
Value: 400 rpm
